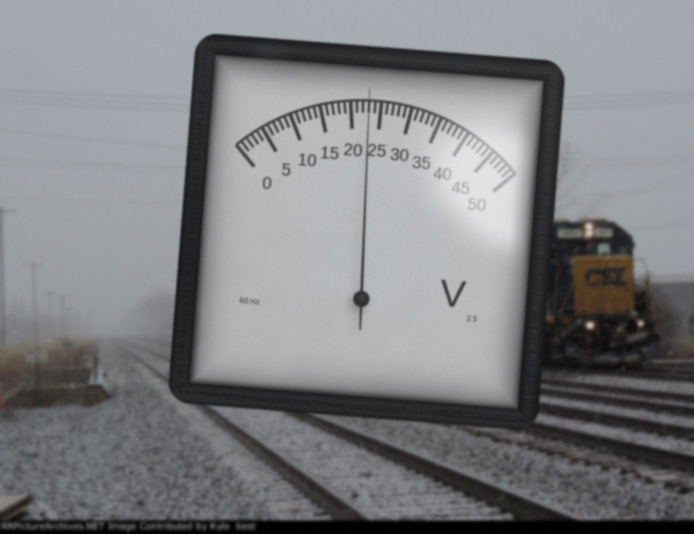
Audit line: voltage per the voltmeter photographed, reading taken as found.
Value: 23 V
